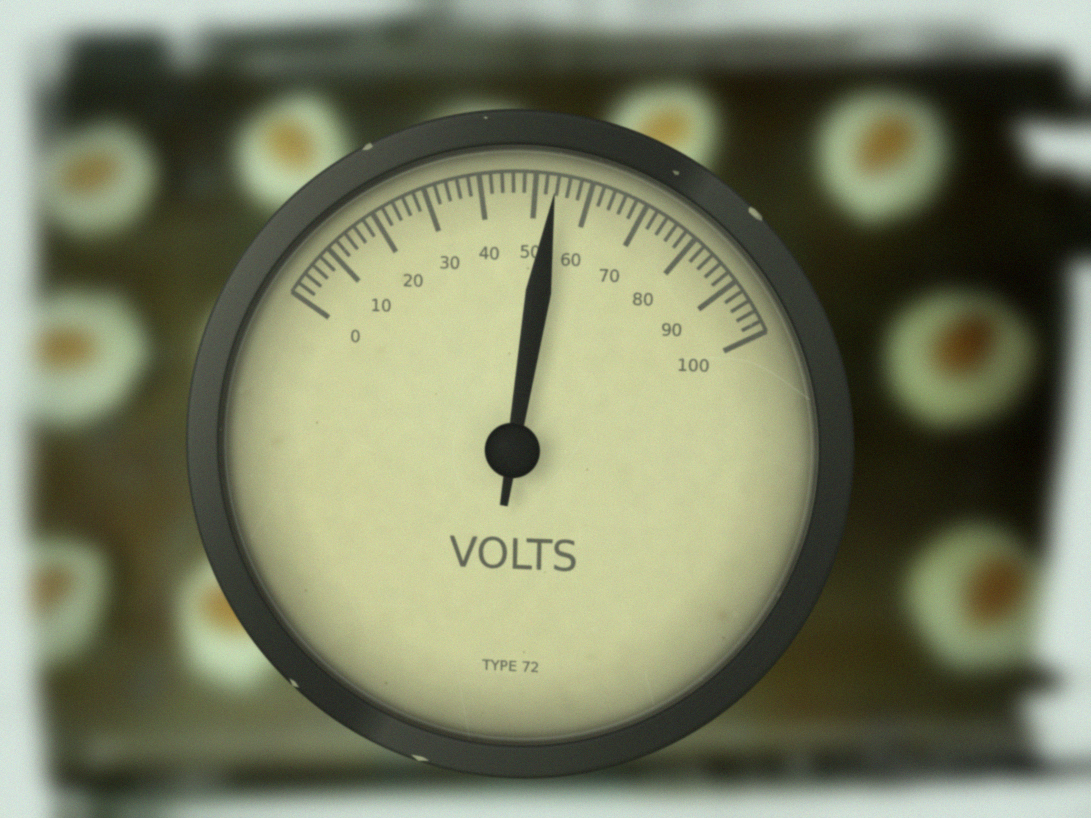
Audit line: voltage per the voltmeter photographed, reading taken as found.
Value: 54 V
